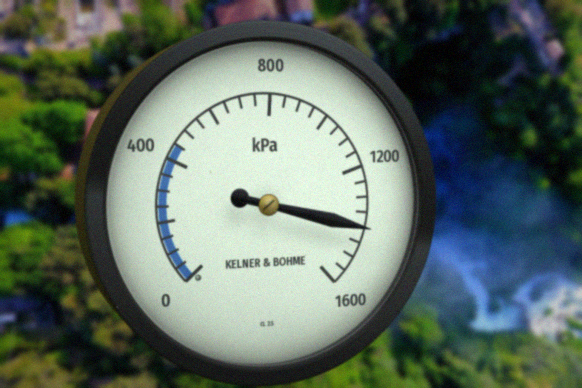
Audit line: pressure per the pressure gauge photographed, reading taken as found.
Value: 1400 kPa
